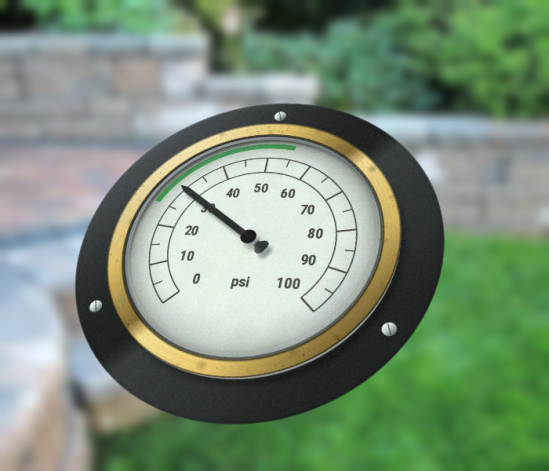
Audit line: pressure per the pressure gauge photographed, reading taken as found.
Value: 30 psi
